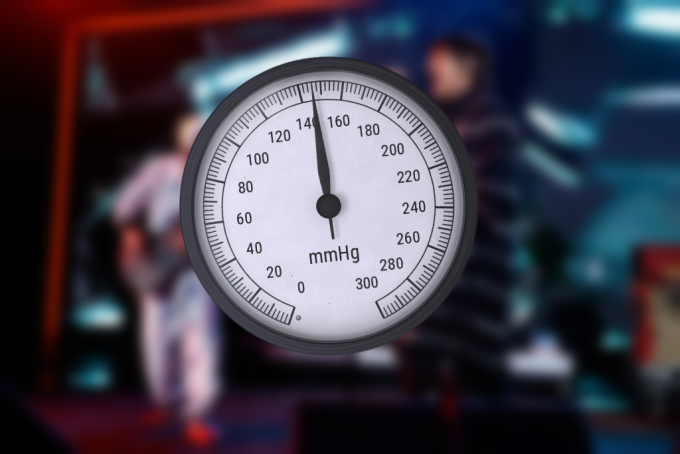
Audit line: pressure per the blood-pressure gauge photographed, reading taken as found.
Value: 146 mmHg
